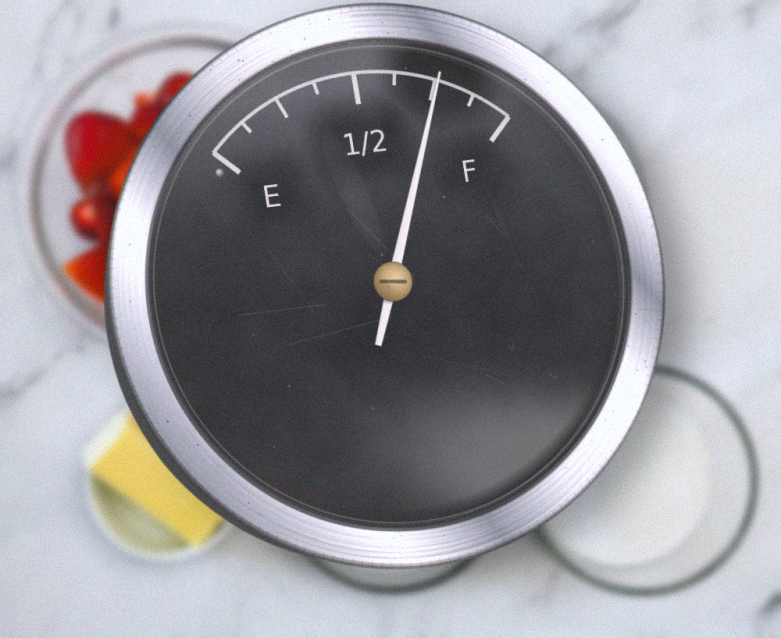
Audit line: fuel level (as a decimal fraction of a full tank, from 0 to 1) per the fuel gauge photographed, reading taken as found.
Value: 0.75
